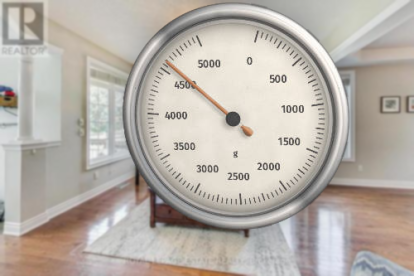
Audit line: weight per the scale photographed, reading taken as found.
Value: 4600 g
